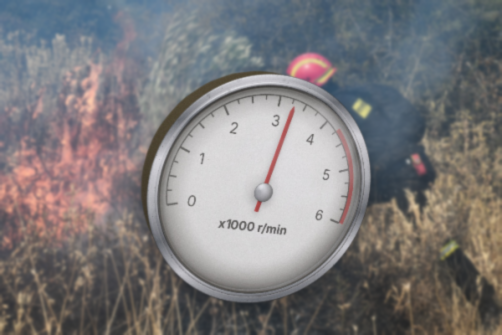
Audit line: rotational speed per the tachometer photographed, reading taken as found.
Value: 3250 rpm
